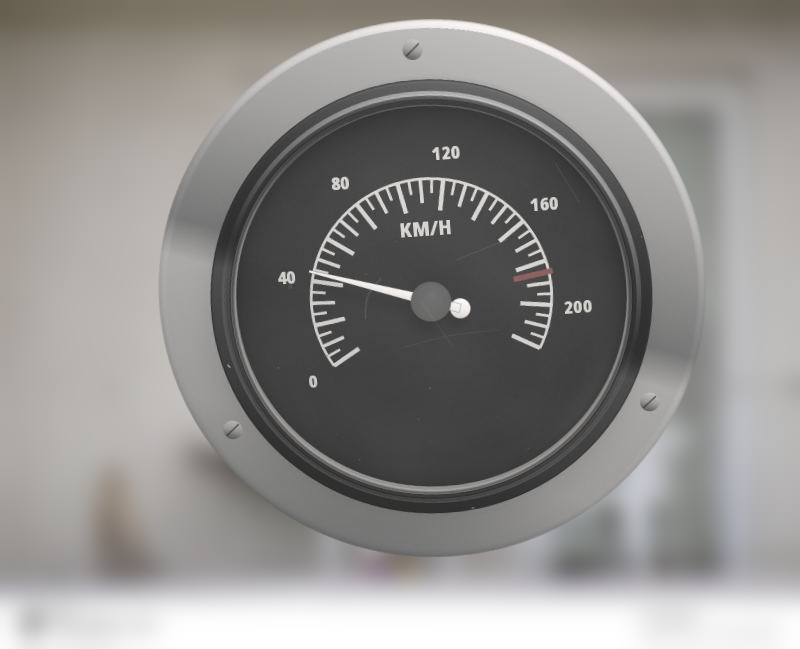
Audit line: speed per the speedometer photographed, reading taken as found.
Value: 45 km/h
